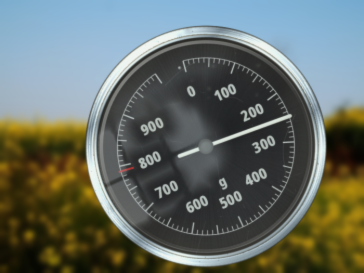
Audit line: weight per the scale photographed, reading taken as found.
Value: 250 g
